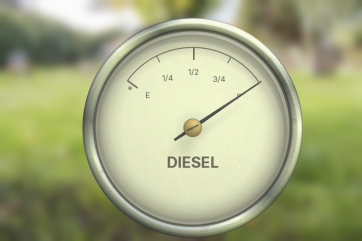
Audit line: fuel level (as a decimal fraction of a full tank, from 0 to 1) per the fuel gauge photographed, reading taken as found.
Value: 1
